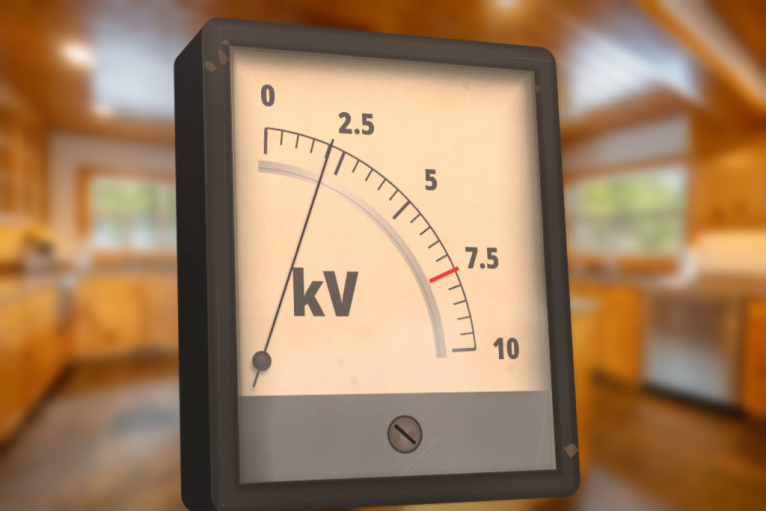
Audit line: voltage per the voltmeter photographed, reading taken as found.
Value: 2 kV
